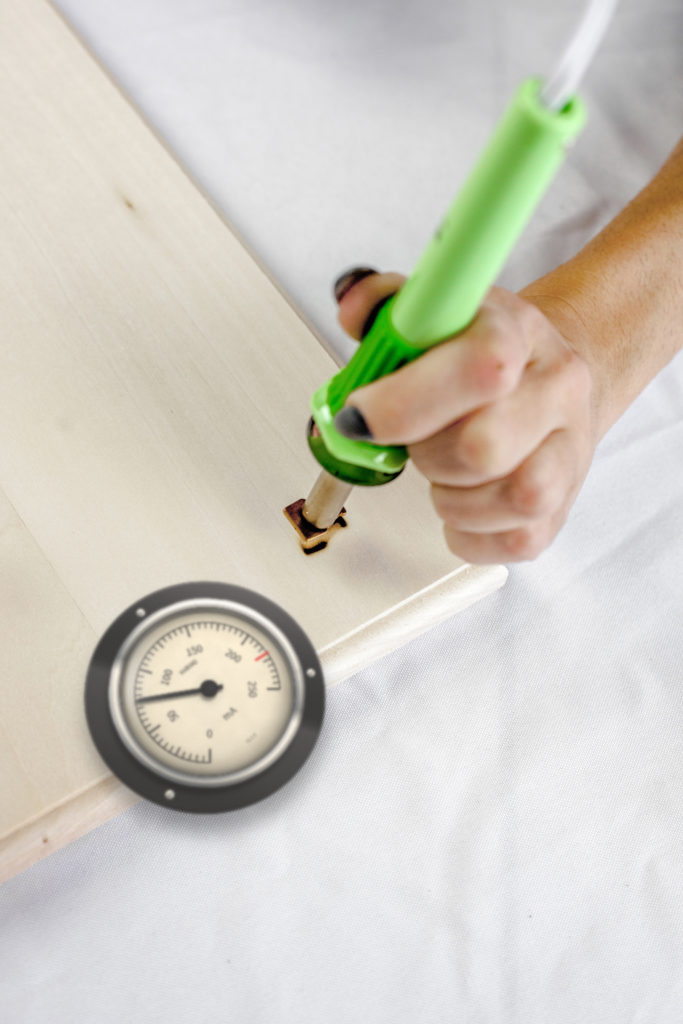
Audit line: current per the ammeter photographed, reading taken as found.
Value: 75 mA
